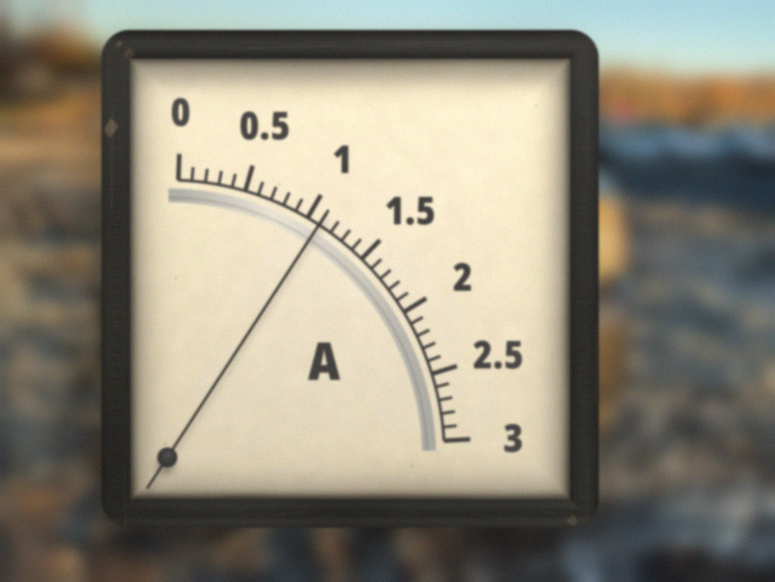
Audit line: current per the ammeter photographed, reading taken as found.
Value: 1.1 A
